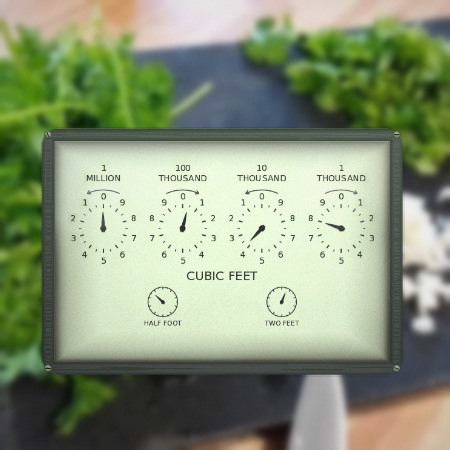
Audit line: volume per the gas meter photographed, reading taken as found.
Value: 3800 ft³
